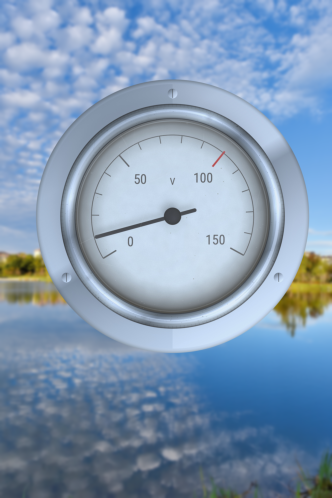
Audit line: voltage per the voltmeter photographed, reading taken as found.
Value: 10 V
